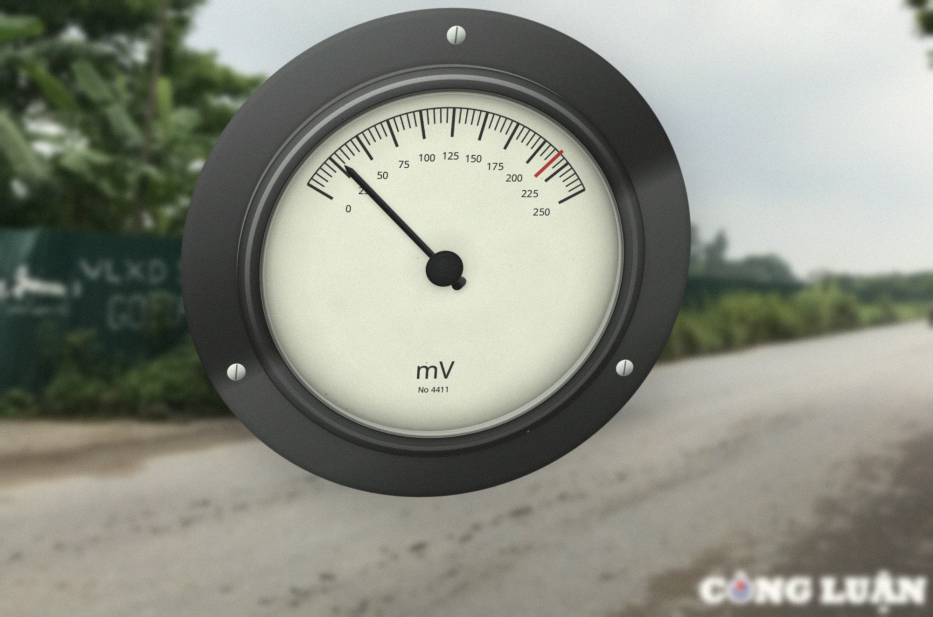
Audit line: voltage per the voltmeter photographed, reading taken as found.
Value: 30 mV
